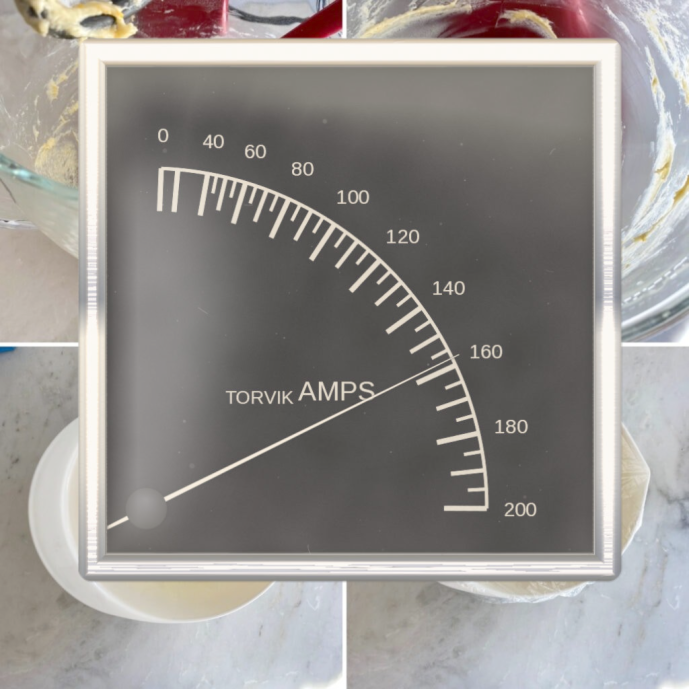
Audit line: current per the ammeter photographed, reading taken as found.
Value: 157.5 A
